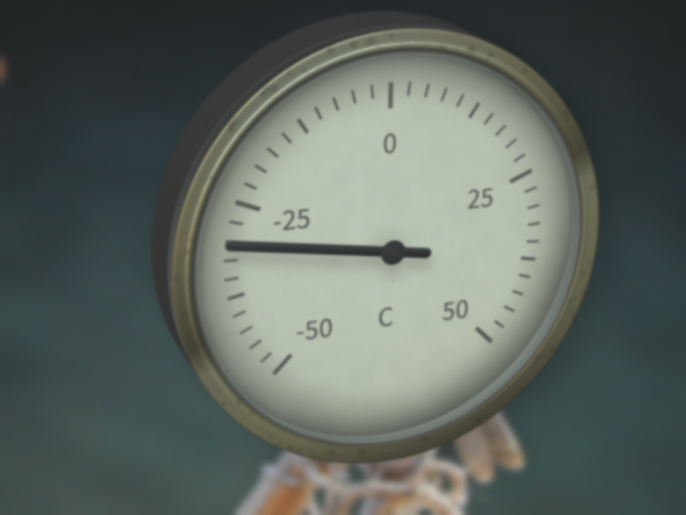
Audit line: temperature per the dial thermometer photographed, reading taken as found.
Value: -30 °C
